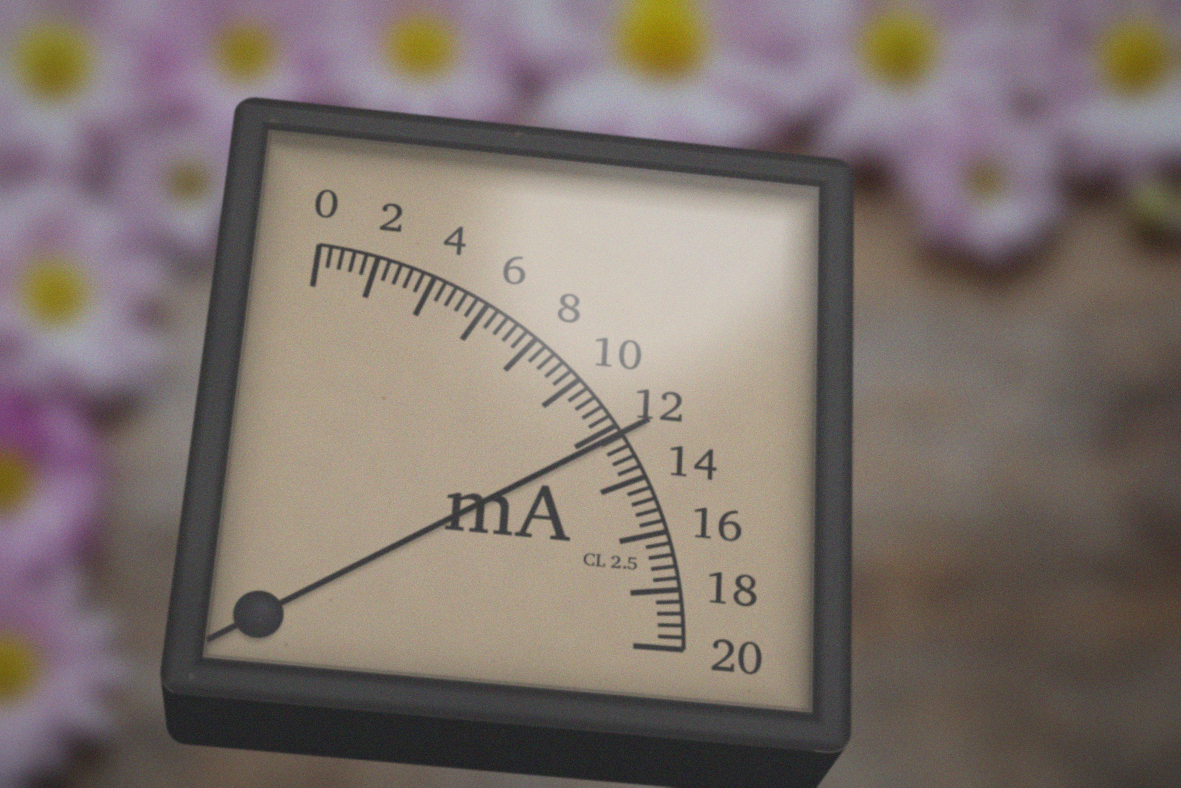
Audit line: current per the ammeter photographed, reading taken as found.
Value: 12.4 mA
